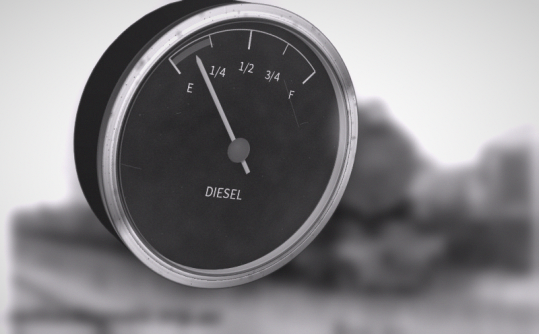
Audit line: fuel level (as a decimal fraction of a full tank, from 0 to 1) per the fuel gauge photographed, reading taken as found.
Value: 0.125
